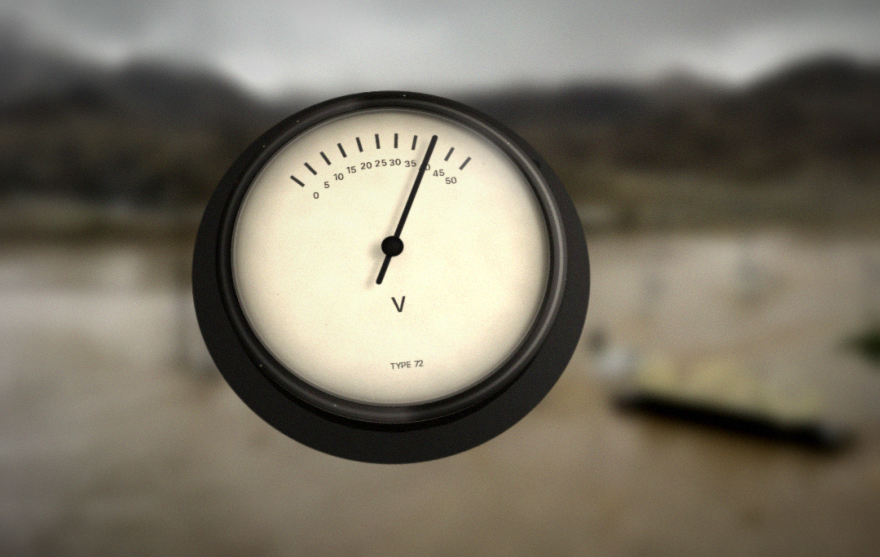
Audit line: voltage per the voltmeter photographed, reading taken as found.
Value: 40 V
